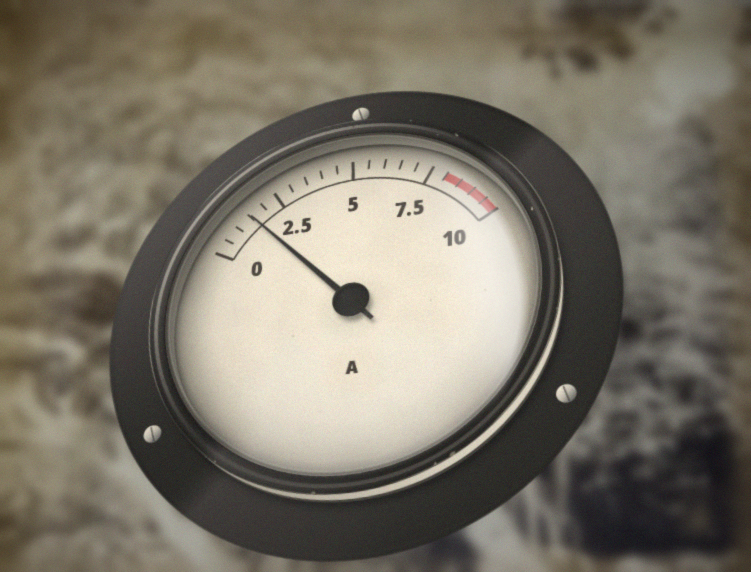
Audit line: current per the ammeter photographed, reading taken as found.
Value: 1.5 A
